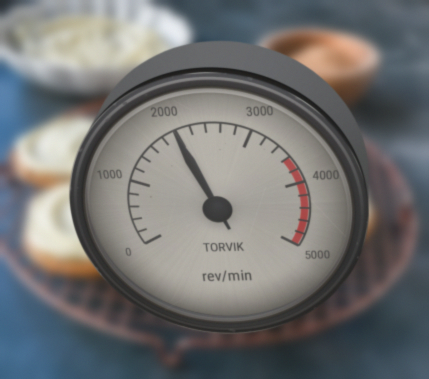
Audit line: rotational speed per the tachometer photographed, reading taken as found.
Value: 2000 rpm
